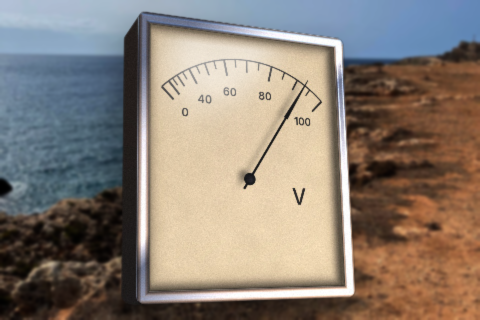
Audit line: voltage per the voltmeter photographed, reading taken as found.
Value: 92.5 V
